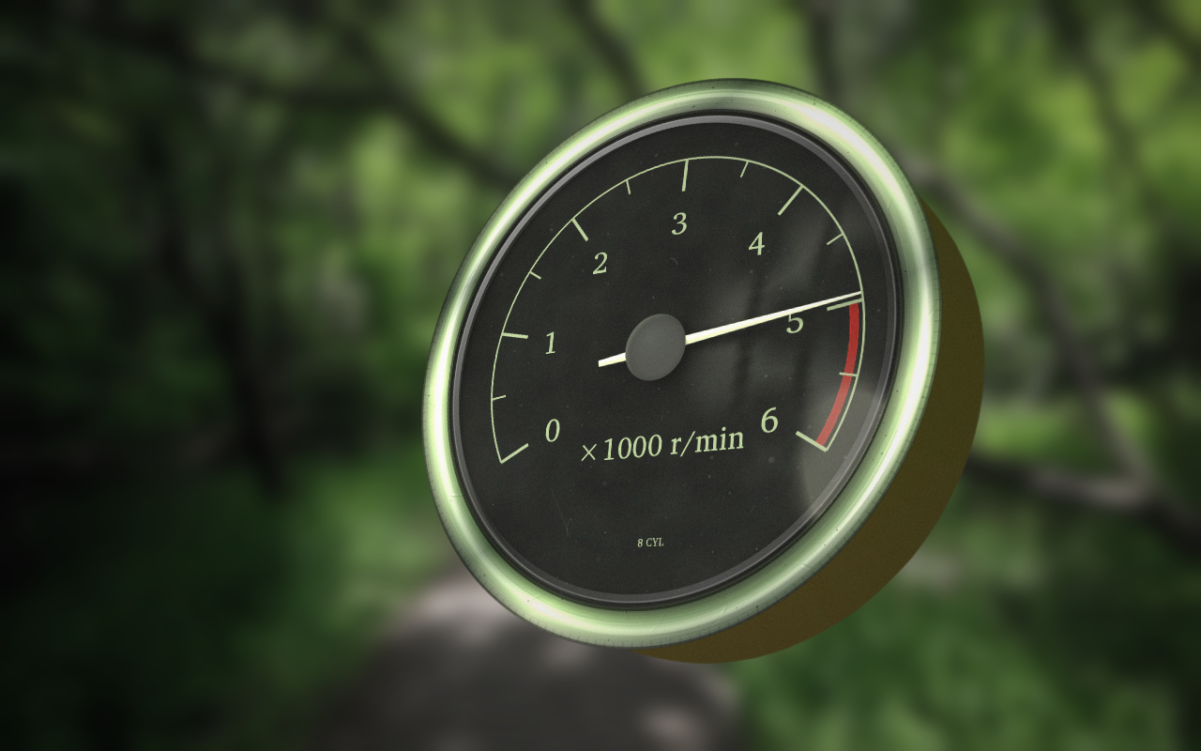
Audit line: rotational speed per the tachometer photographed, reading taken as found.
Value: 5000 rpm
